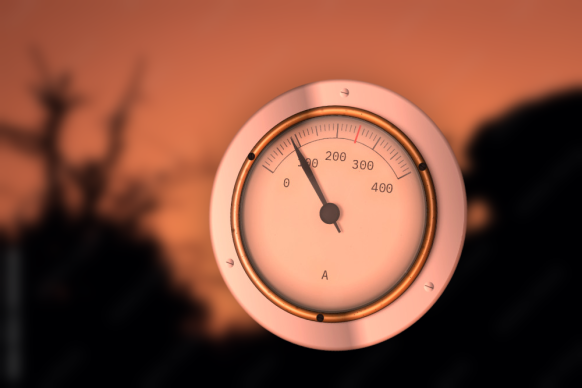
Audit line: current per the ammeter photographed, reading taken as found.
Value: 90 A
